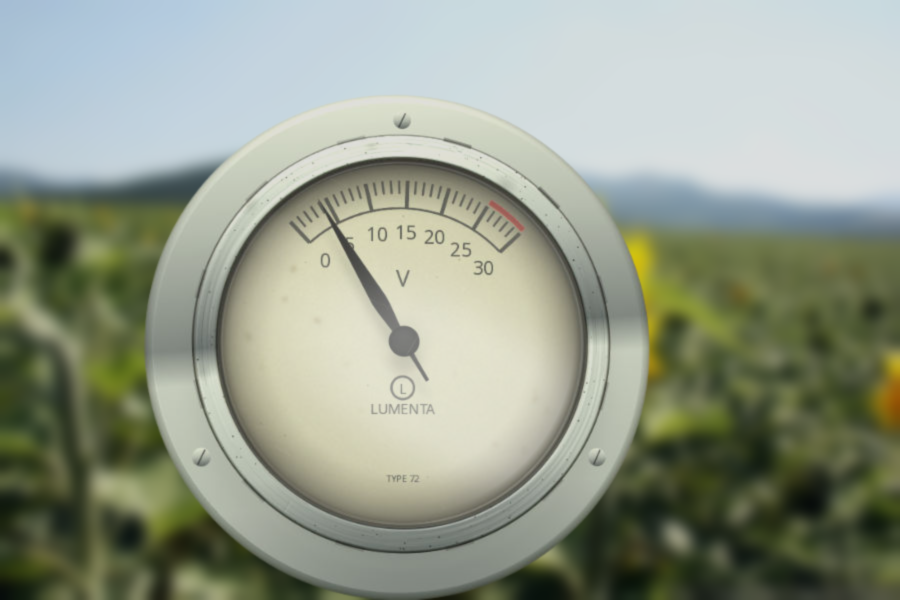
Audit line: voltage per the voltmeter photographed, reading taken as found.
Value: 4 V
